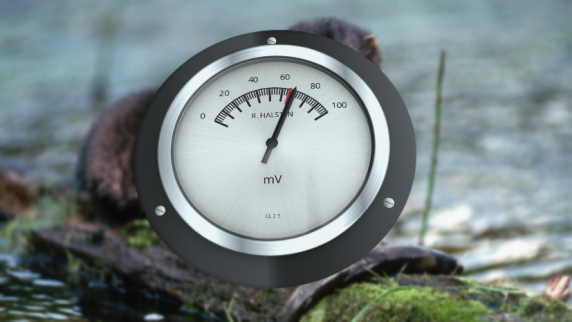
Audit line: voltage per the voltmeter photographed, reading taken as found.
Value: 70 mV
